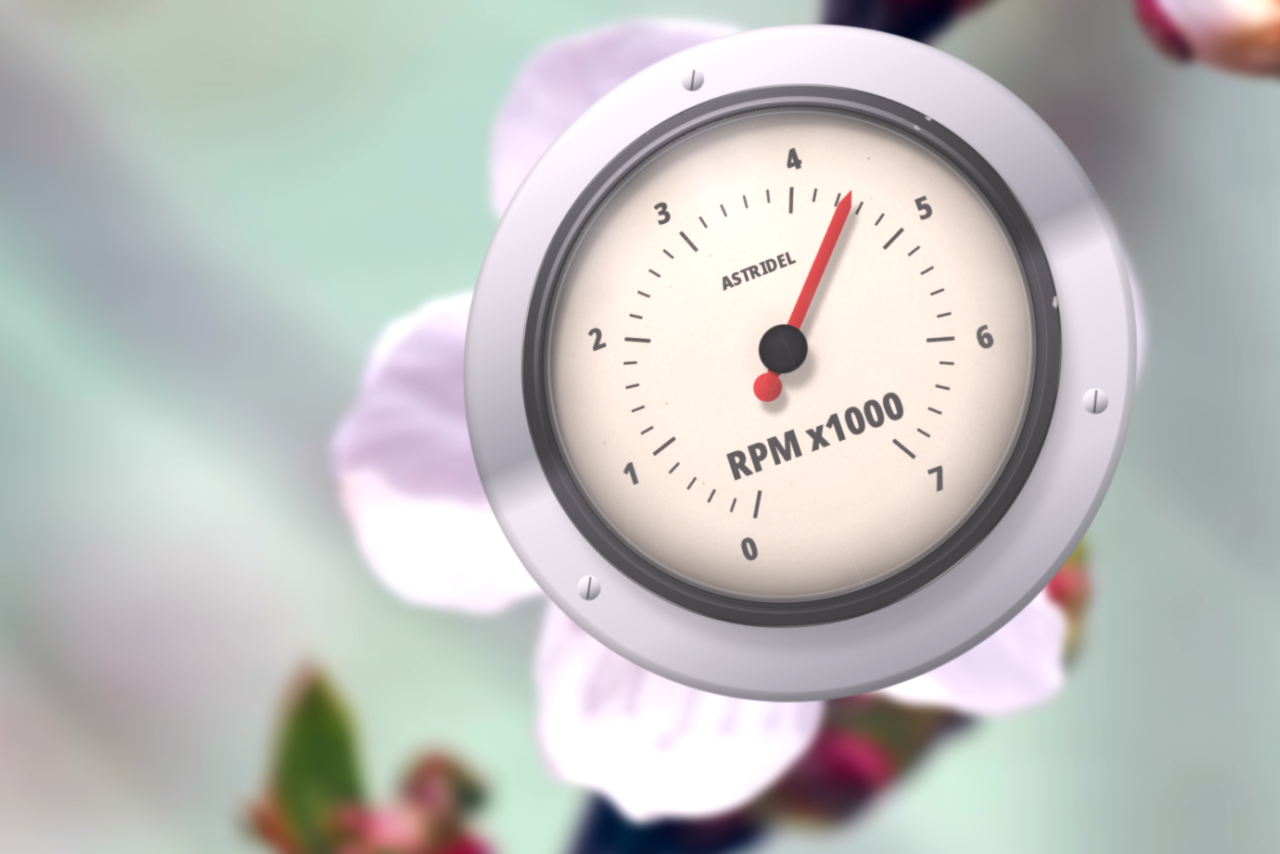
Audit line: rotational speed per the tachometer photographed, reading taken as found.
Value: 4500 rpm
